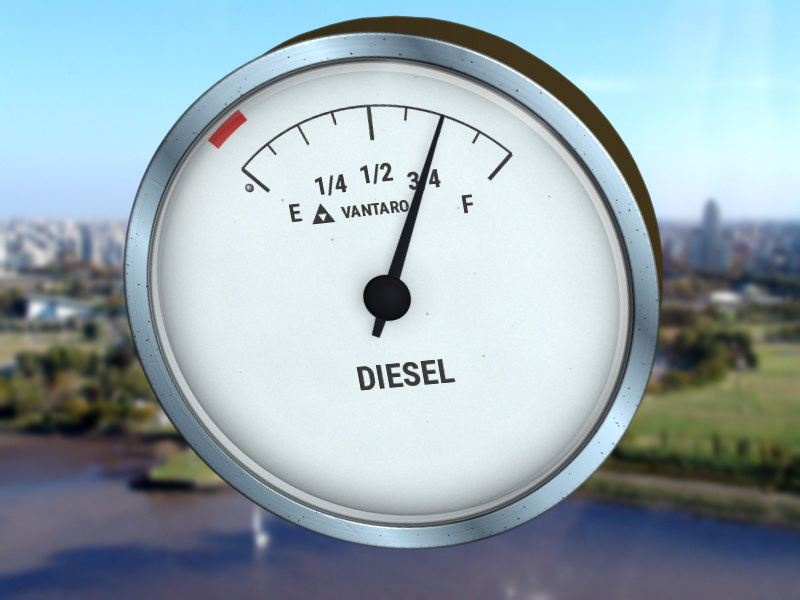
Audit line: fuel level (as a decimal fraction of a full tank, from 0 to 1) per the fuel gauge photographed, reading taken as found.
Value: 0.75
